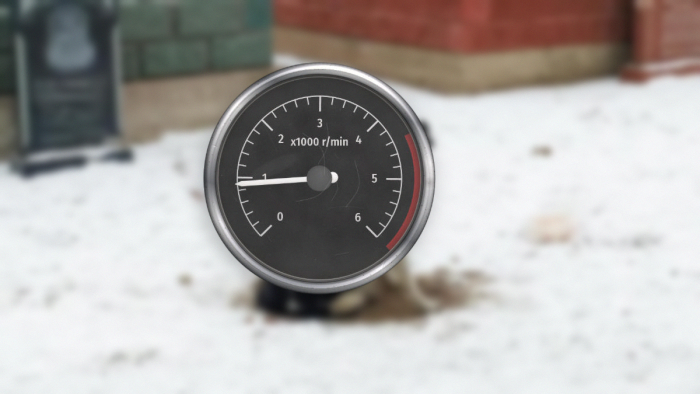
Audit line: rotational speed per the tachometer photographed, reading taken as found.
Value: 900 rpm
